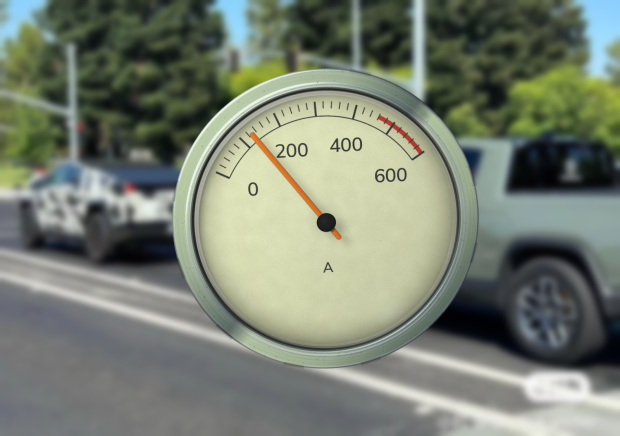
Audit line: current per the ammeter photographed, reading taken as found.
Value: 130 A
